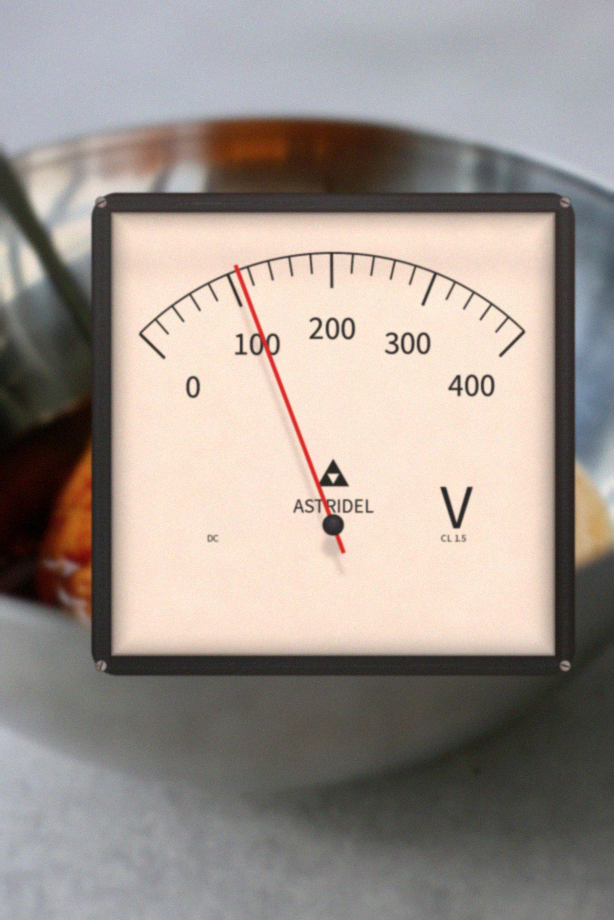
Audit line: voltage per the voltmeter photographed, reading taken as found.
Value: 110 V
